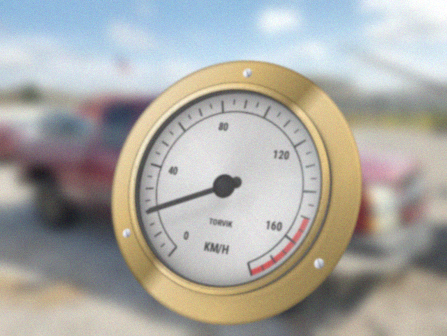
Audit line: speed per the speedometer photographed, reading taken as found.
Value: 20 km/h
